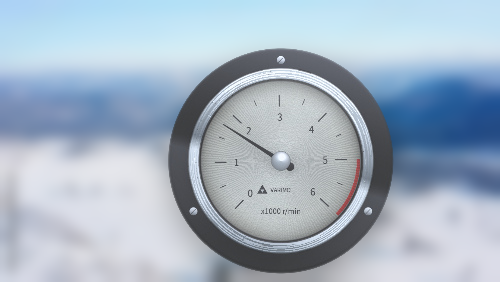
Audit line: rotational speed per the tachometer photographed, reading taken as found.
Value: 1750 rpm
